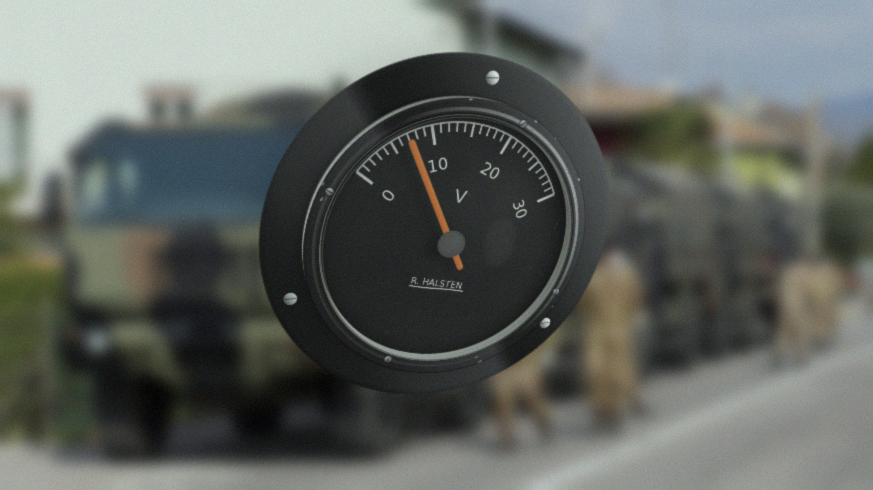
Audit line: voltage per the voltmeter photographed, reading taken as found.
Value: 7 V
